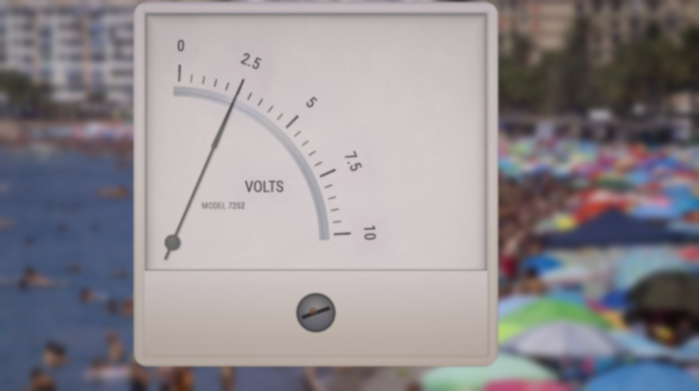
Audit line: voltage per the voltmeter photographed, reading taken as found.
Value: 2.5 V
